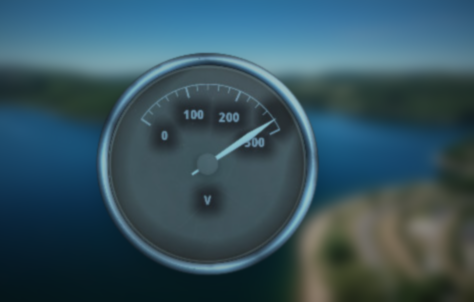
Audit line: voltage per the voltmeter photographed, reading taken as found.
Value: 280 V
